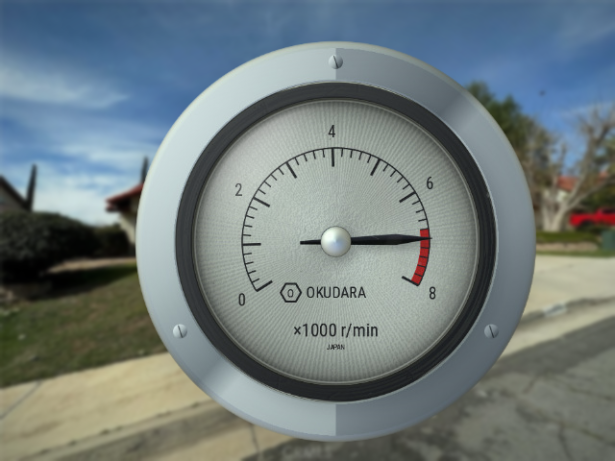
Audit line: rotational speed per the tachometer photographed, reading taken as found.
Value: 7000 rpm
